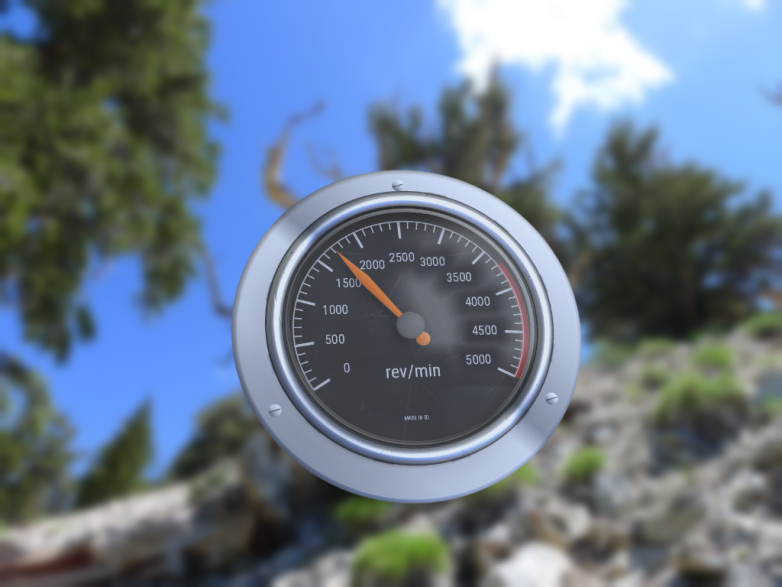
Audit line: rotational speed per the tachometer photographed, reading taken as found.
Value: 1700 rpm
